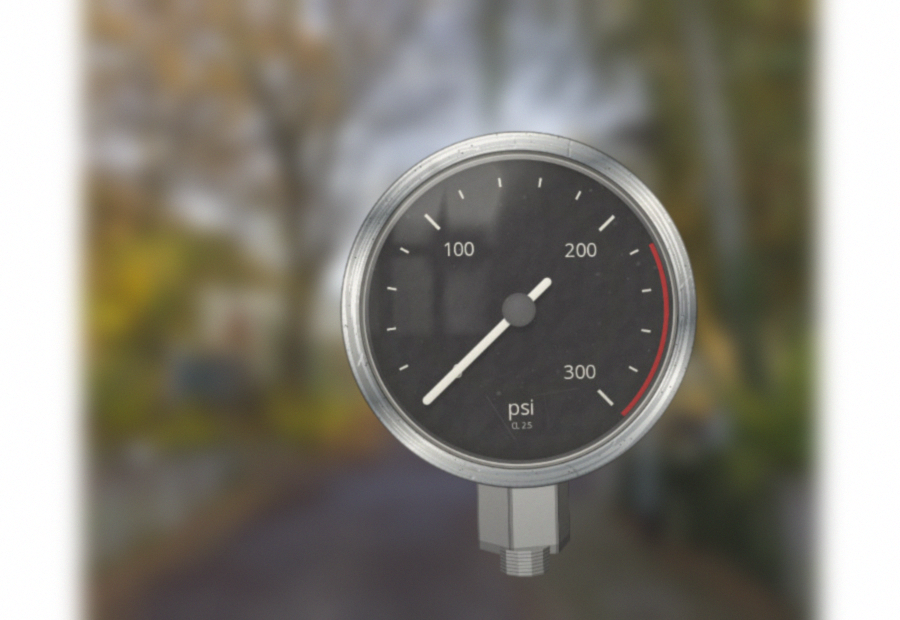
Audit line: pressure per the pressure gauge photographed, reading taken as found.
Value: 0 psi
